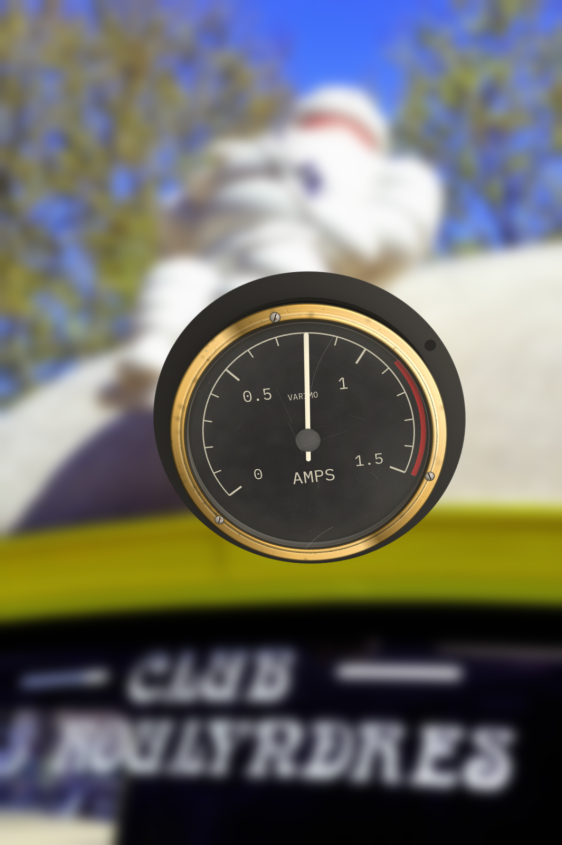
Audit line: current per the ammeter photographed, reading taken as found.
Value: 0.8 A
